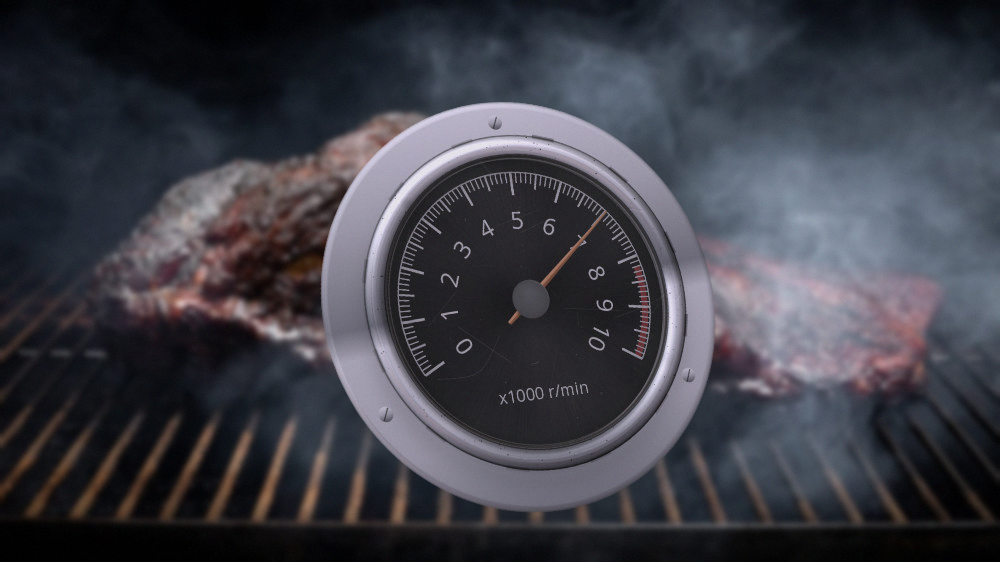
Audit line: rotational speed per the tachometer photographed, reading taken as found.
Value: 7000 rpm
